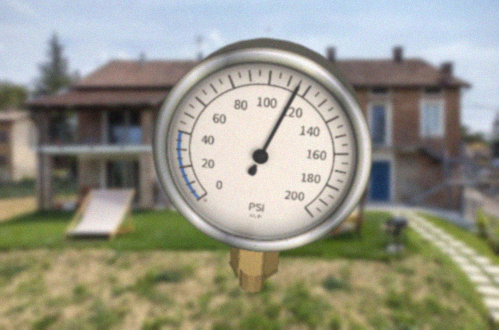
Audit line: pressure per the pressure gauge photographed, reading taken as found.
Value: 115 psi
